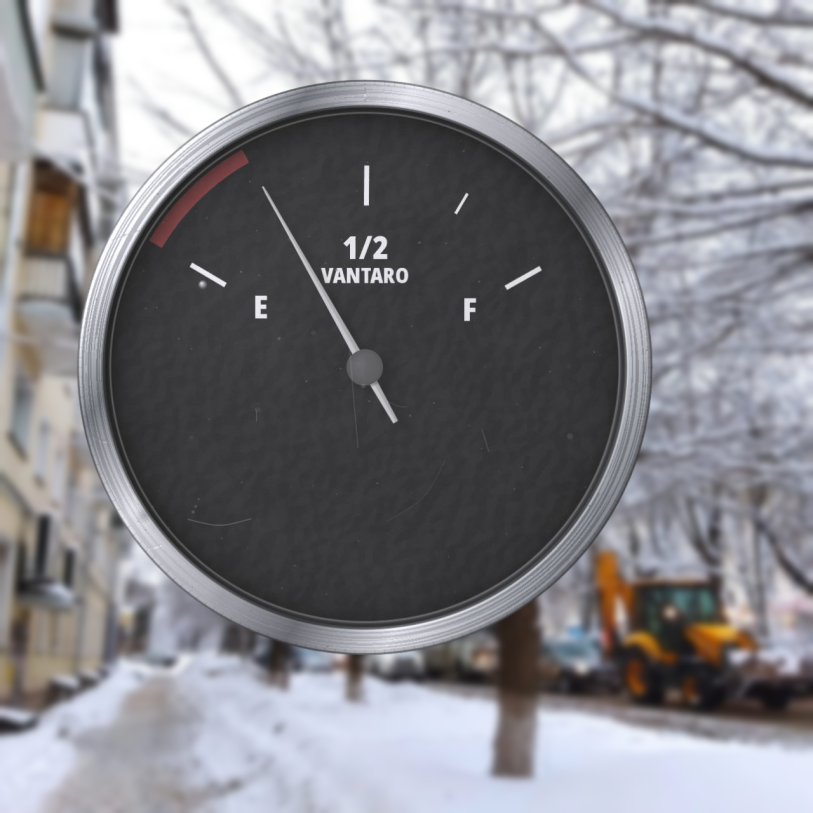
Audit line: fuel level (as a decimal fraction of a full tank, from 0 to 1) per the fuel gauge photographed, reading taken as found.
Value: 0.25
